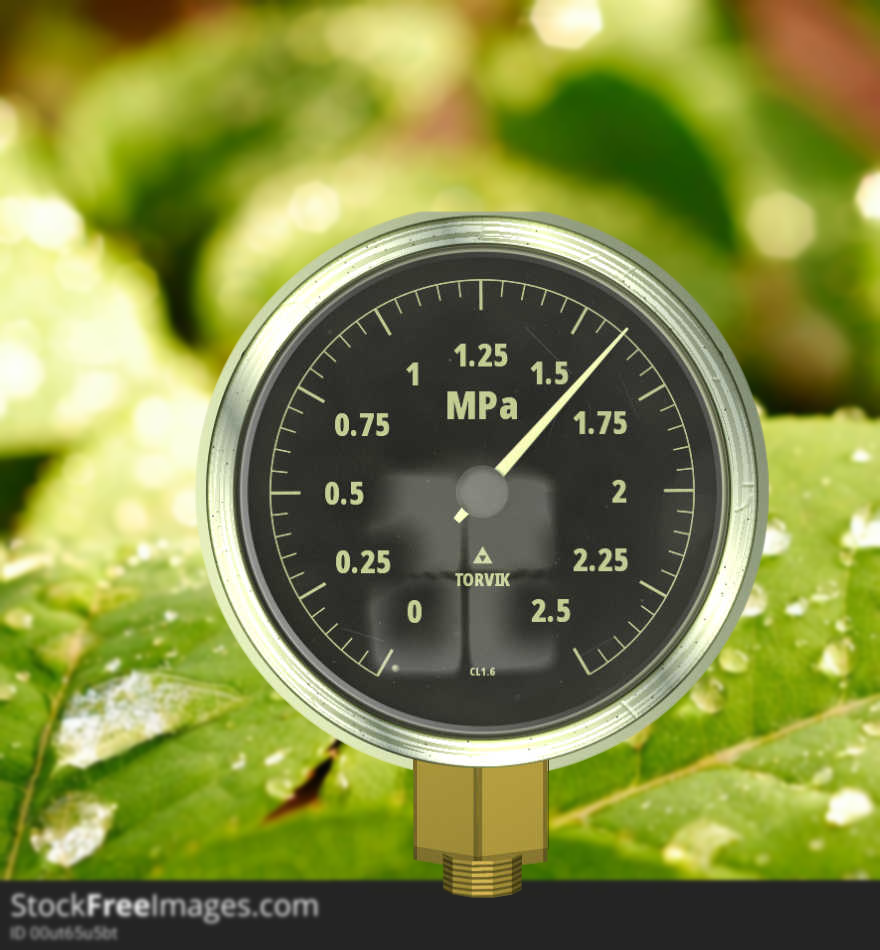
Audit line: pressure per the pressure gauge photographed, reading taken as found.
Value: 1.6 MPa
